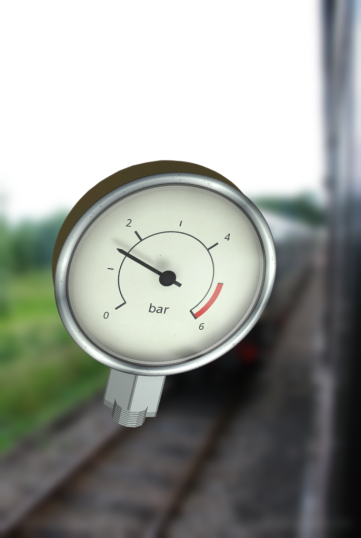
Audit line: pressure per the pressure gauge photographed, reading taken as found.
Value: 1.5 bar
